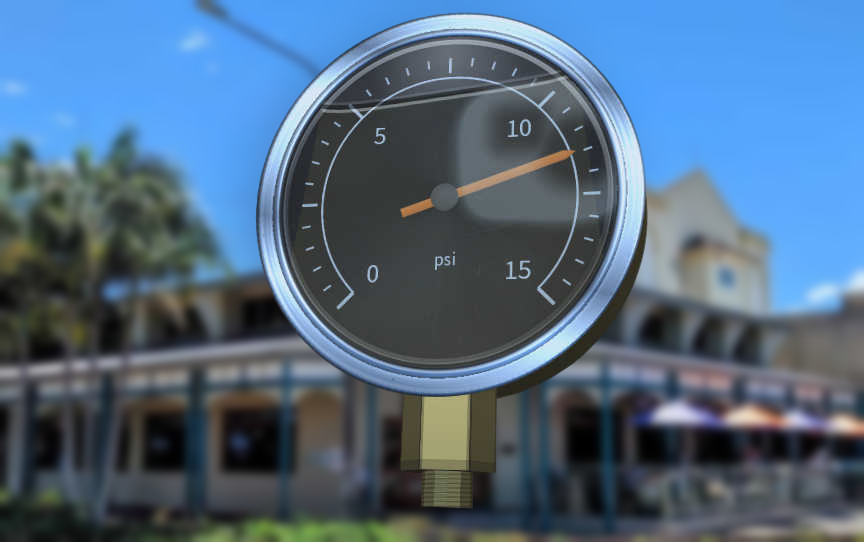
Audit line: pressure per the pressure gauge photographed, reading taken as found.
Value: 11.5 psi
